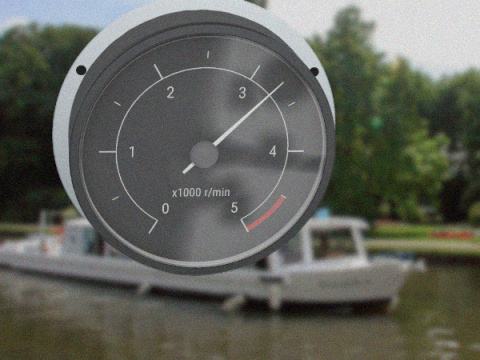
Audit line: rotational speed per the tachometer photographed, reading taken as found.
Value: 3250 rpm
